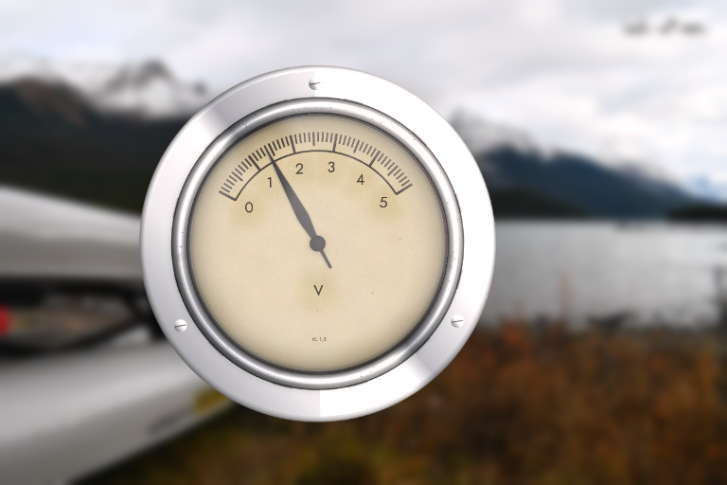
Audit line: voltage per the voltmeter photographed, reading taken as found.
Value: 1.4 V
